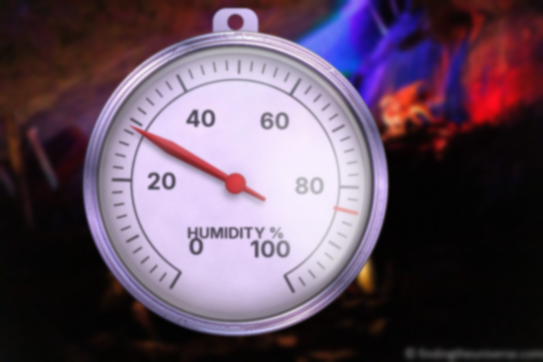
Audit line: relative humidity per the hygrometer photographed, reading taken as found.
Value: 29 %
